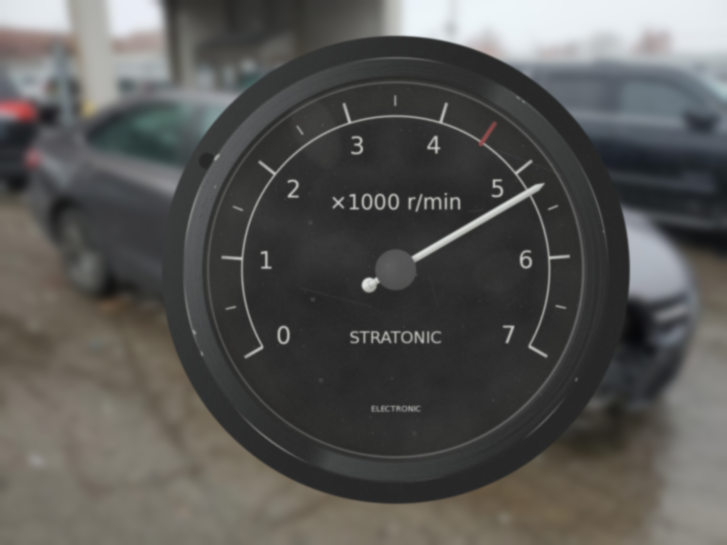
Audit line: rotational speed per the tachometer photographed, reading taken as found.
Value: 5250 rpm
